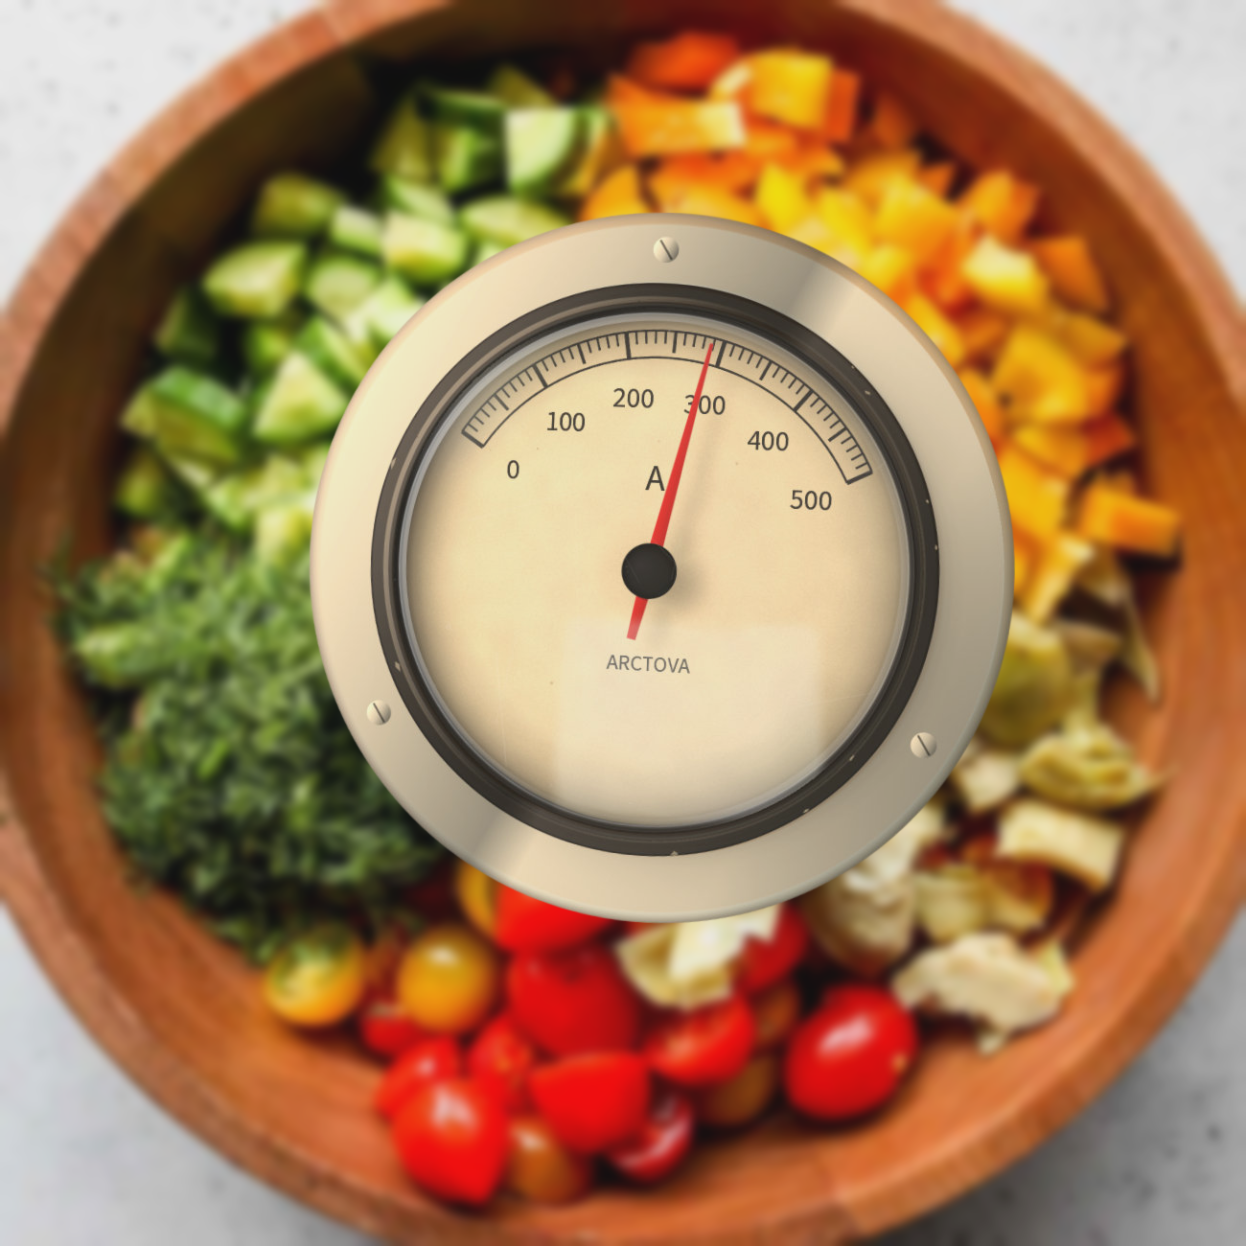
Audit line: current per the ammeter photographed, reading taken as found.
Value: 290 A
